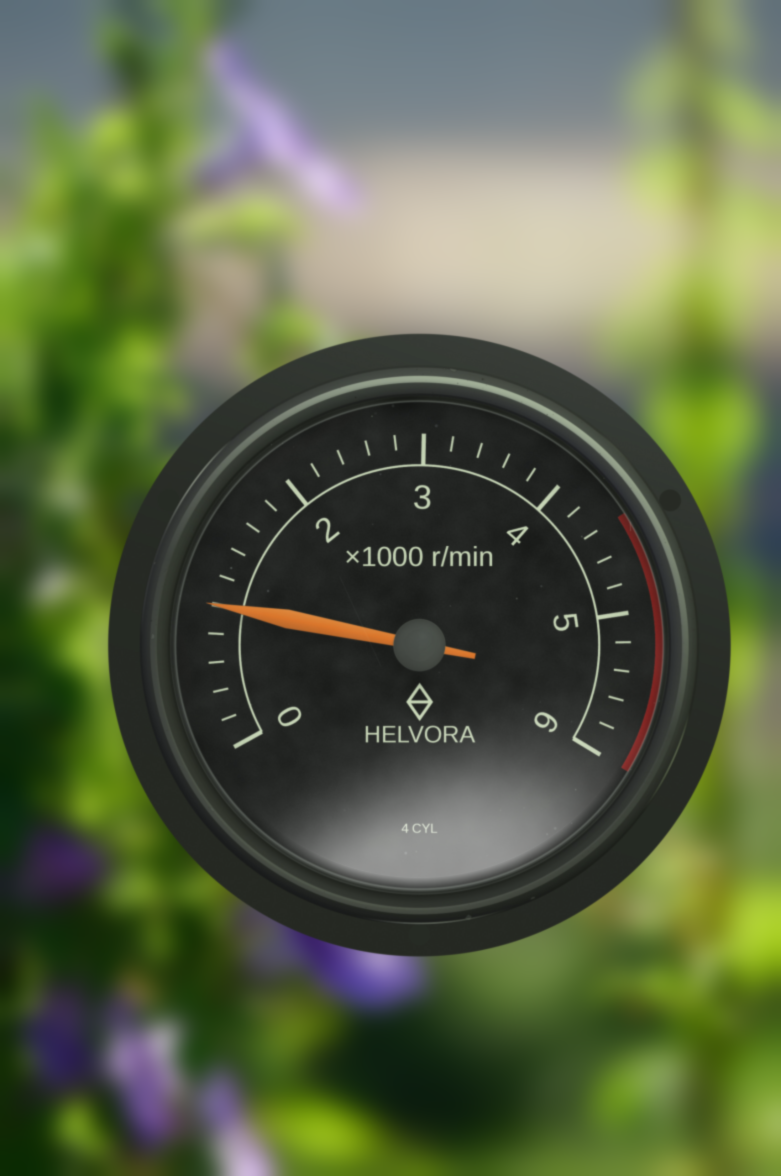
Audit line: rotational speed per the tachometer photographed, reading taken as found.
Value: 1000 rpm
